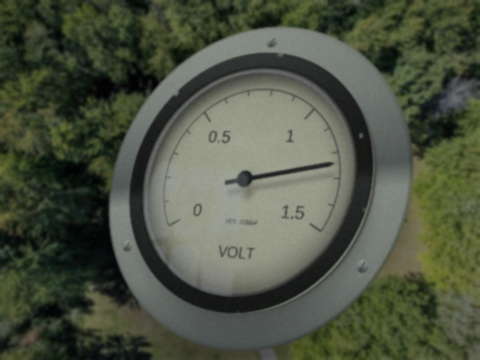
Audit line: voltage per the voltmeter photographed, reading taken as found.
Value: 1.25 V
